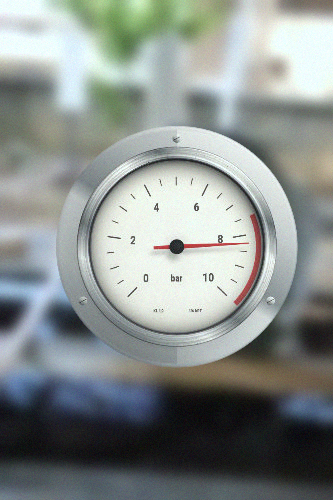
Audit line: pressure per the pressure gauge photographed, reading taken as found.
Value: 8.25 bar
